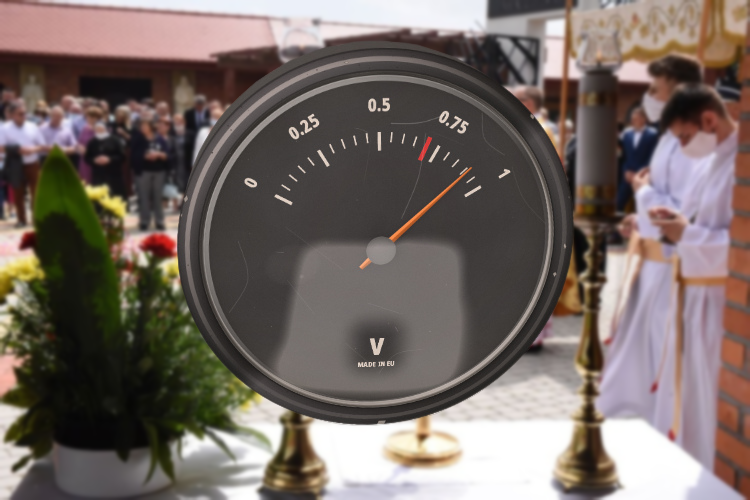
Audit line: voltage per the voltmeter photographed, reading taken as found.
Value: 0.9 V
